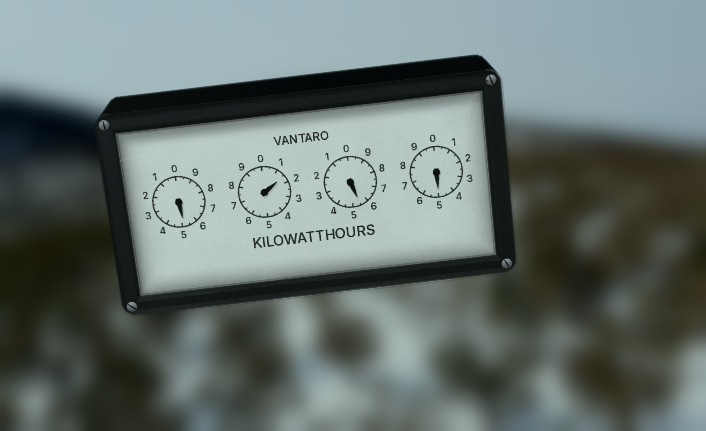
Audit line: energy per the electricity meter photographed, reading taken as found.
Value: 5155 kWh
